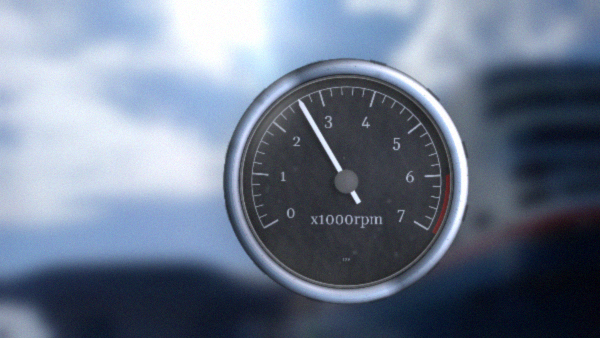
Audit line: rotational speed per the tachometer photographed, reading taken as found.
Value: 2600 rpm
